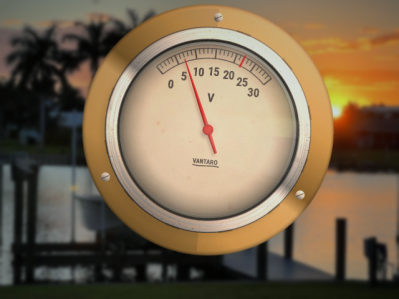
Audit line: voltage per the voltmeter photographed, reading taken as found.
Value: 7 V
